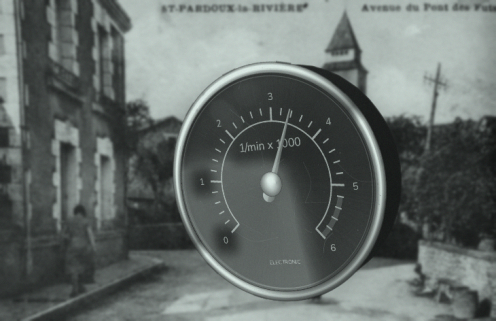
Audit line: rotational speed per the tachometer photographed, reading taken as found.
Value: 3400 rpm
